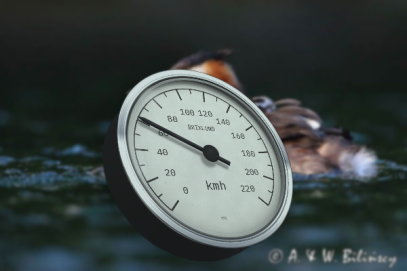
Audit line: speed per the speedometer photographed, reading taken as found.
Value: 60 km/h
